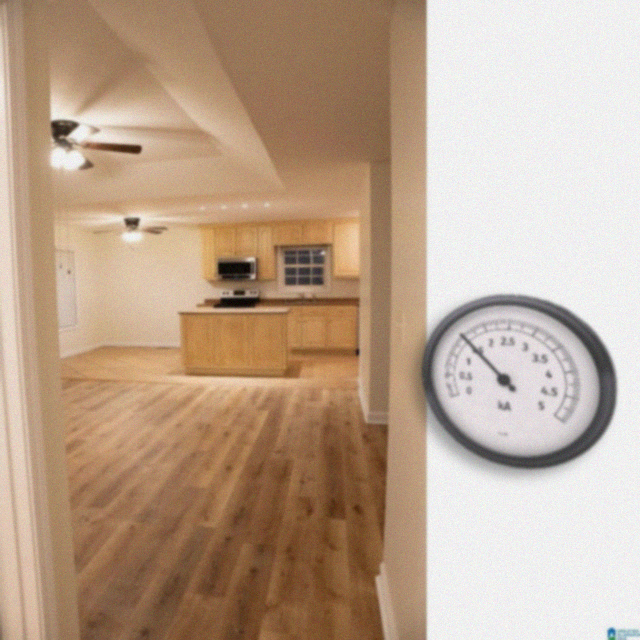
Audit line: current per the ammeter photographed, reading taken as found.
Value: 1.5 kA
